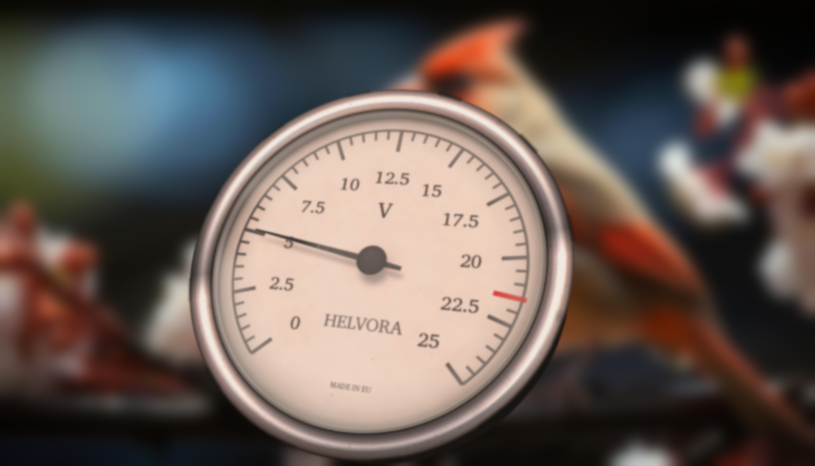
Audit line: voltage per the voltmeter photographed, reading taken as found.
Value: 5 V
